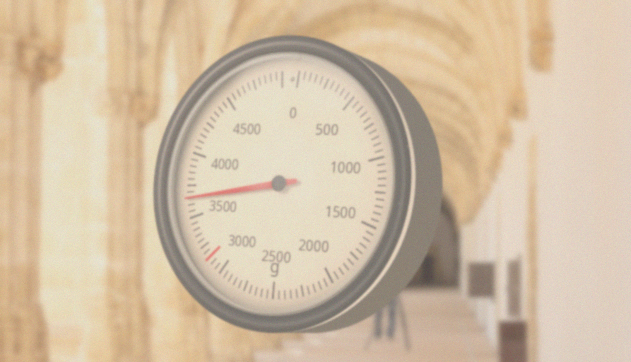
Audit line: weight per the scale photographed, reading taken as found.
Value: 3650 g
